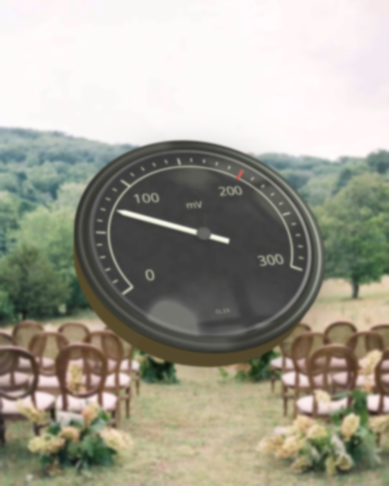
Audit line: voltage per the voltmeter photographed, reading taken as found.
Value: 70 mV
